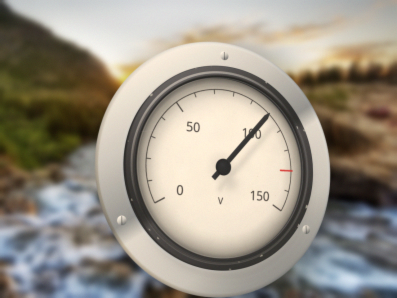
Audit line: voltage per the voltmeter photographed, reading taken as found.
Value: 100 V
